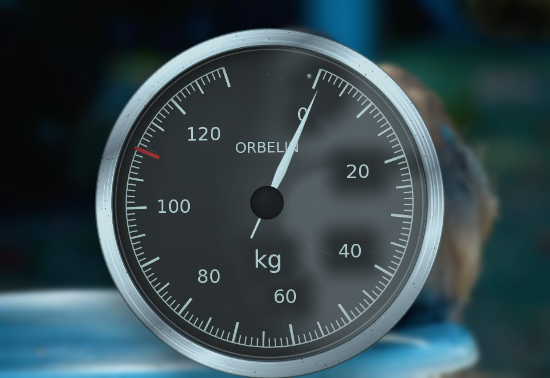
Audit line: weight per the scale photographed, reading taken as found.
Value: 1 kg
